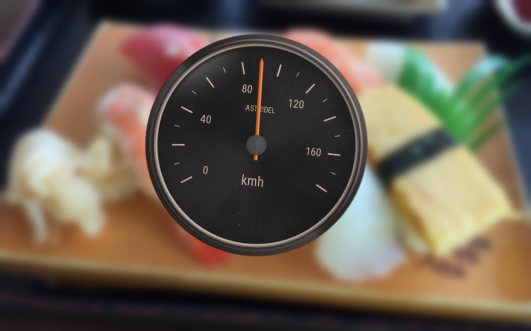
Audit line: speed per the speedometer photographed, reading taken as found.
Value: 90 km/h
